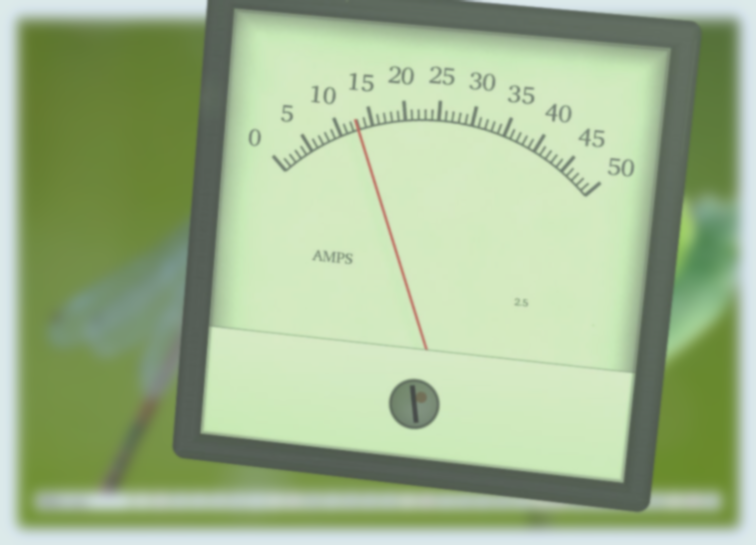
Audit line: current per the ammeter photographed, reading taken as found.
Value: 13 A
